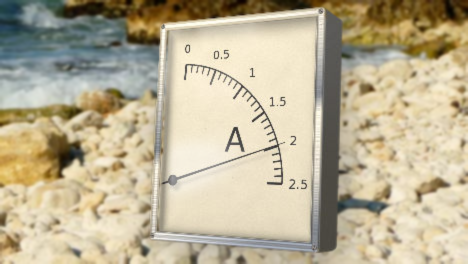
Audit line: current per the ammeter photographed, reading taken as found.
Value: 2 A
